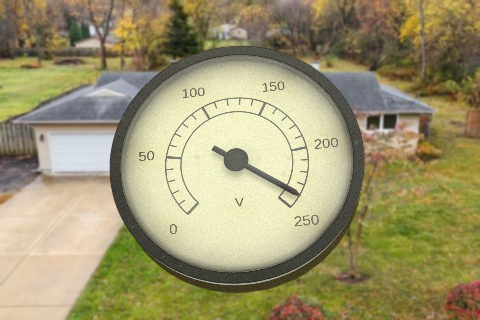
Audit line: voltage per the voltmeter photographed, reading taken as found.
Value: 240 V
